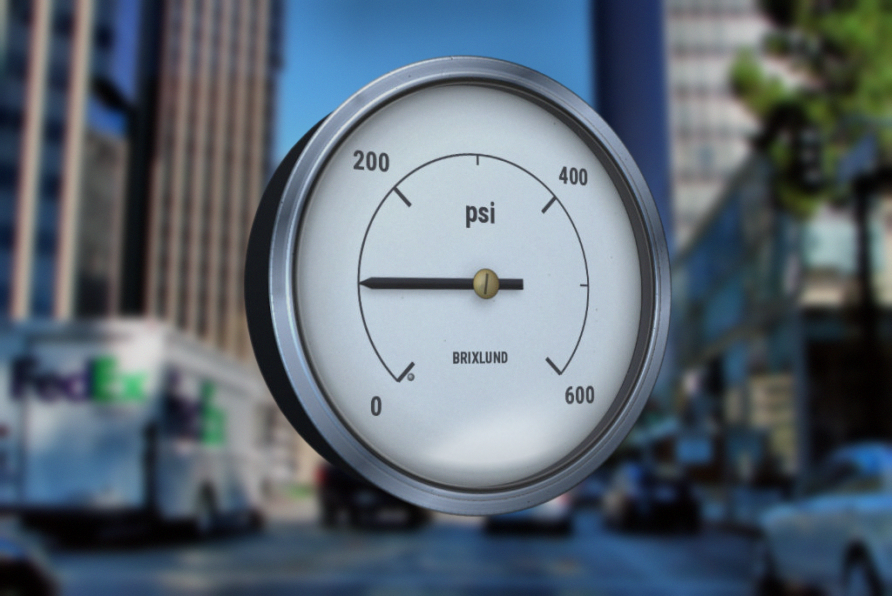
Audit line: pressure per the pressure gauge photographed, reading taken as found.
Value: 100 psi
